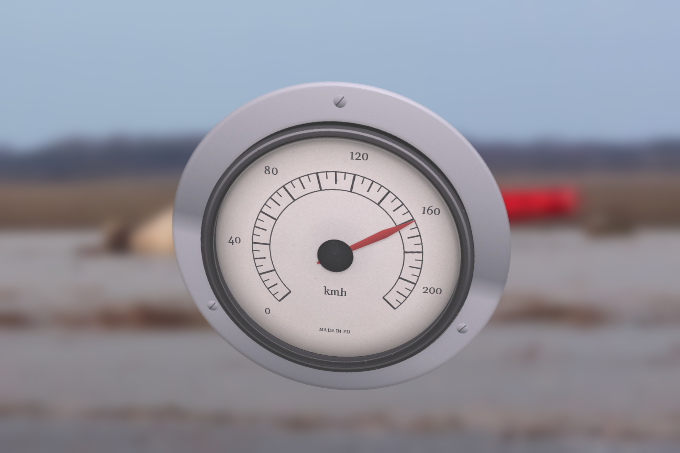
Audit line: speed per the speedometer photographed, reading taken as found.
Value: 160 km/h
